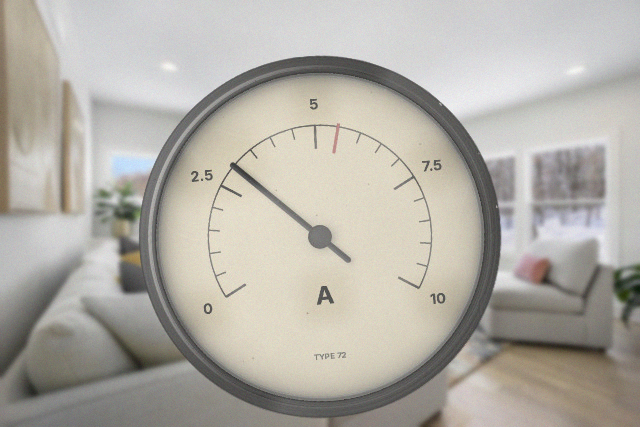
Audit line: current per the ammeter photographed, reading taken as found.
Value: 3 A
